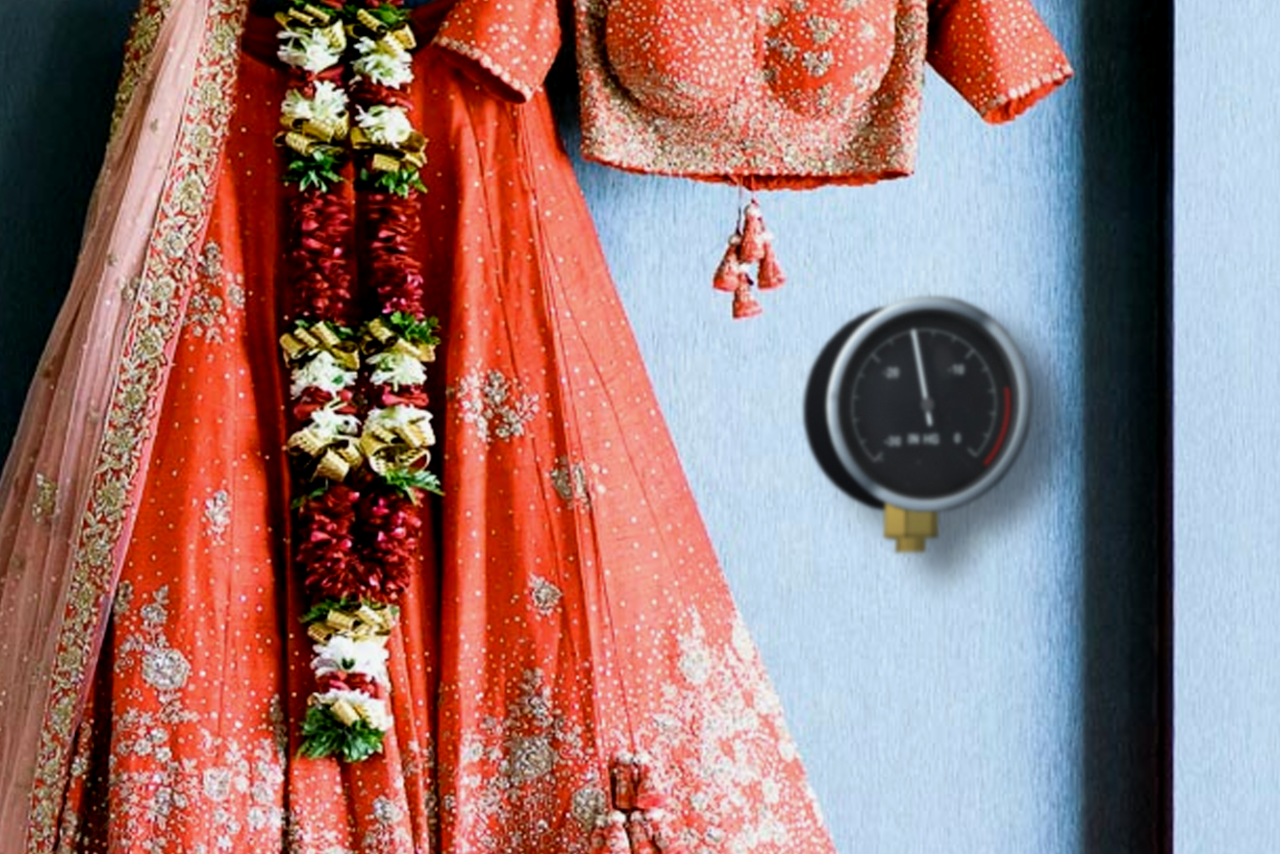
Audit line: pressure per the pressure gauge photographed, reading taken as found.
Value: -16 inHg
